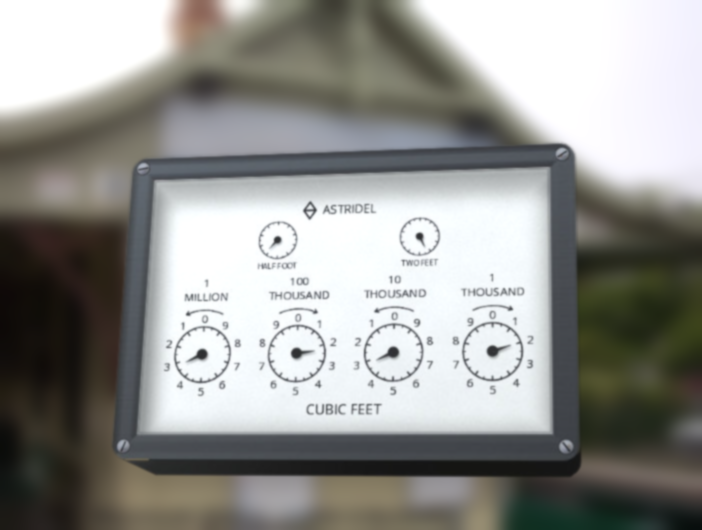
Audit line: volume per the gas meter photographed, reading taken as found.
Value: 323200 ft³
